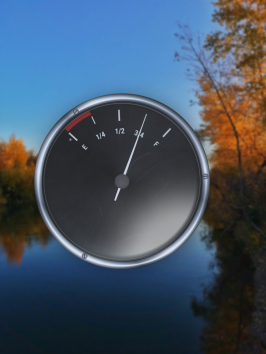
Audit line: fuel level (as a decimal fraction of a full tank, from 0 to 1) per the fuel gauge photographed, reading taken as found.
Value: 0.75
